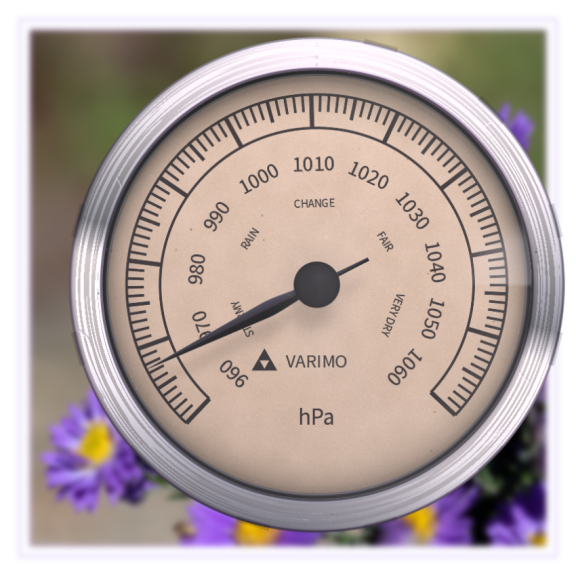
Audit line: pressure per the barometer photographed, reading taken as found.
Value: 967.5 hPa
